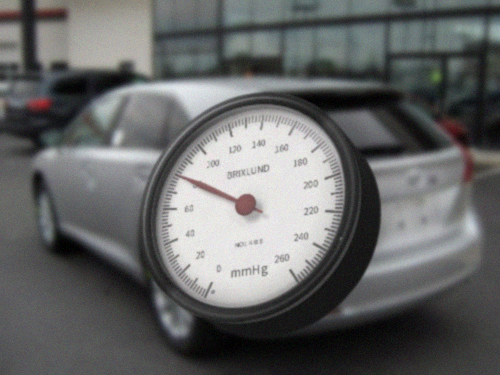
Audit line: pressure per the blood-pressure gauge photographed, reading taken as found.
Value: 80 mmHg
